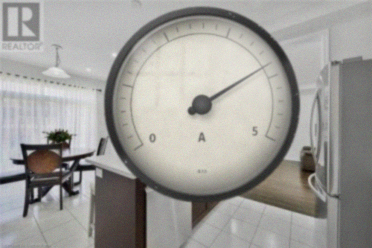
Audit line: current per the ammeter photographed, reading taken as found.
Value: 3.8 A
